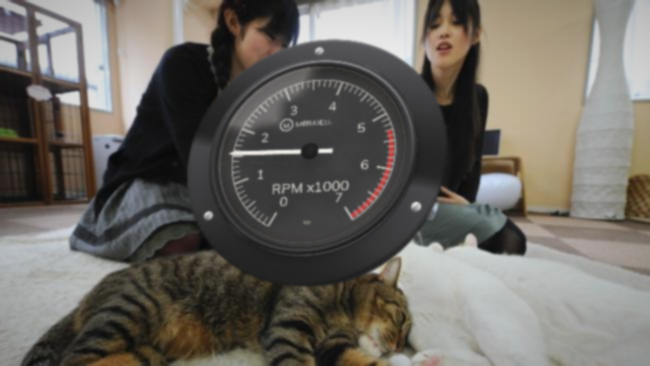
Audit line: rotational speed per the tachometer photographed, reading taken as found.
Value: 1500 rpm
